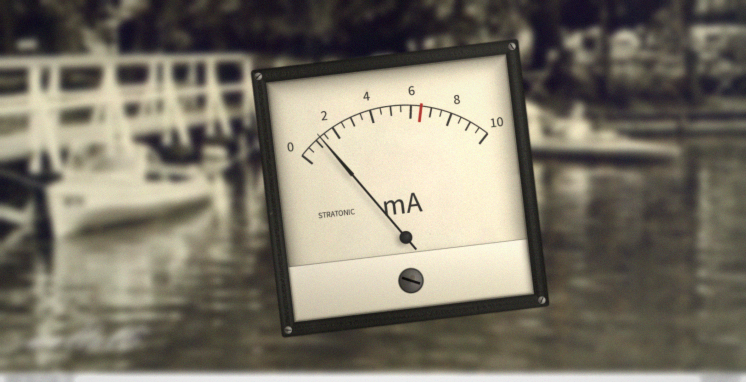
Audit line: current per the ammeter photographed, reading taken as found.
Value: 1.25 mA
